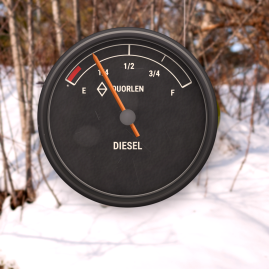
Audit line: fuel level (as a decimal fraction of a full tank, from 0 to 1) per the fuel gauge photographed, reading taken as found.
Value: 0.25
